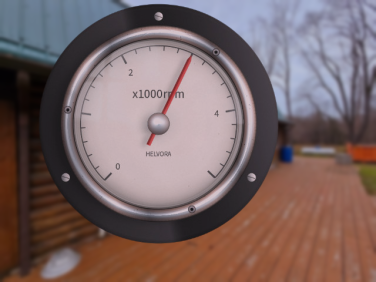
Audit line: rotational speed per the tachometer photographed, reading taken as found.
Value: 3000 rpm
